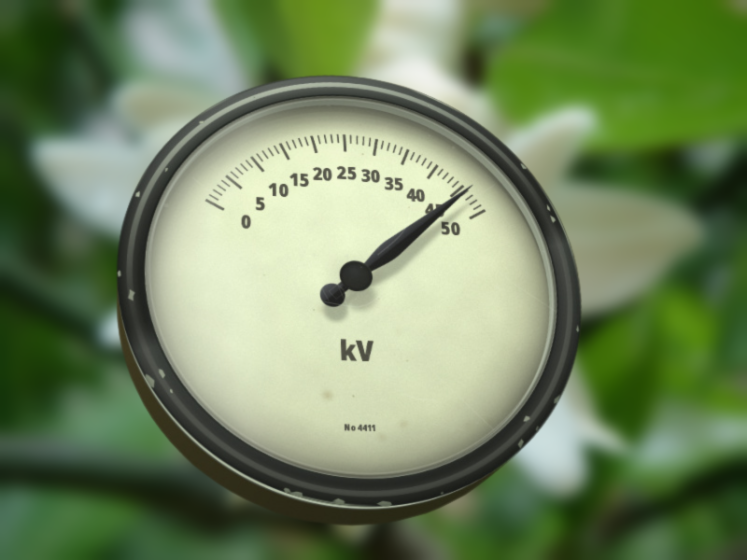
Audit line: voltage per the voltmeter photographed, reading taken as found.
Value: 46 kV
